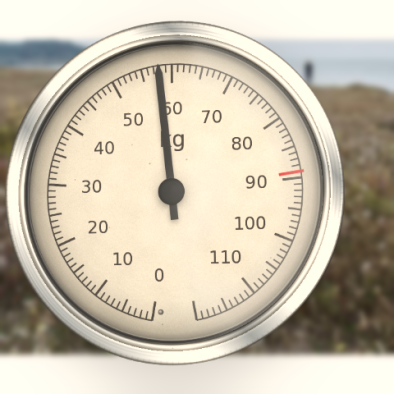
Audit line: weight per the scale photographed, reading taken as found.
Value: 58 kg
